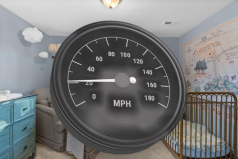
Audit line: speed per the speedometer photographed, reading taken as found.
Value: 20 mph
